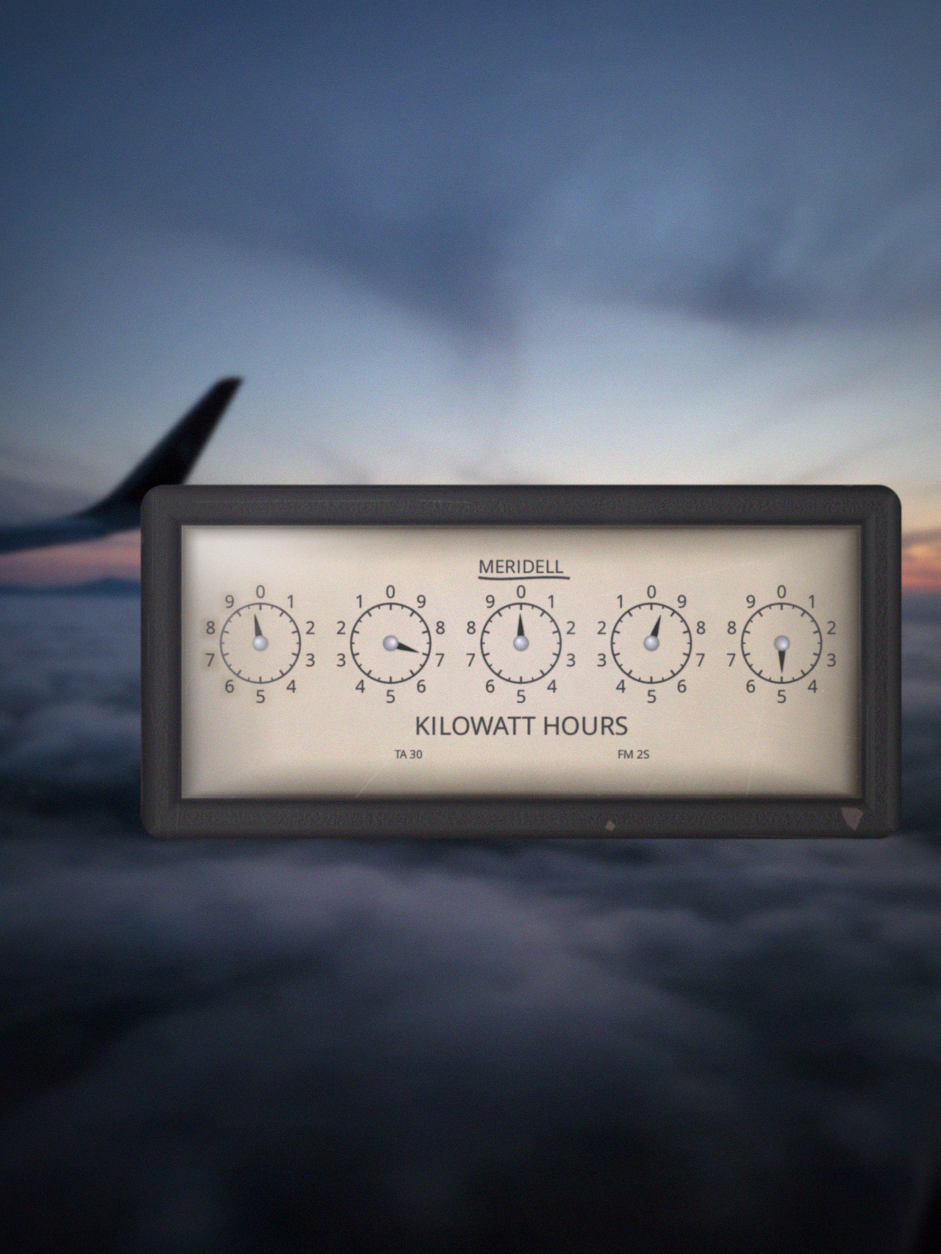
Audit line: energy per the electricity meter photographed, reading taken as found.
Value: 96995 kWh
